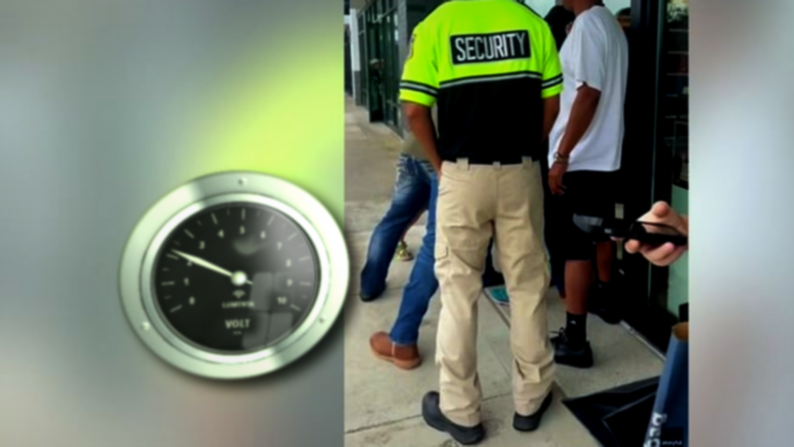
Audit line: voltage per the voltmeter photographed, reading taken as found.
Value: 2.25 V
